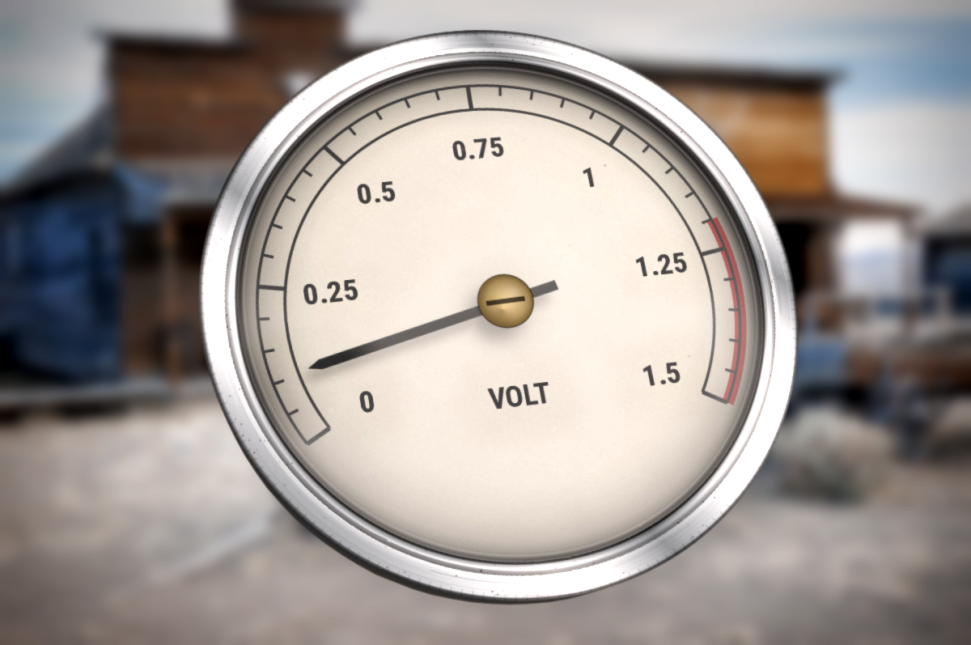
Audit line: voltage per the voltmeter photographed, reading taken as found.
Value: 0.1 V
